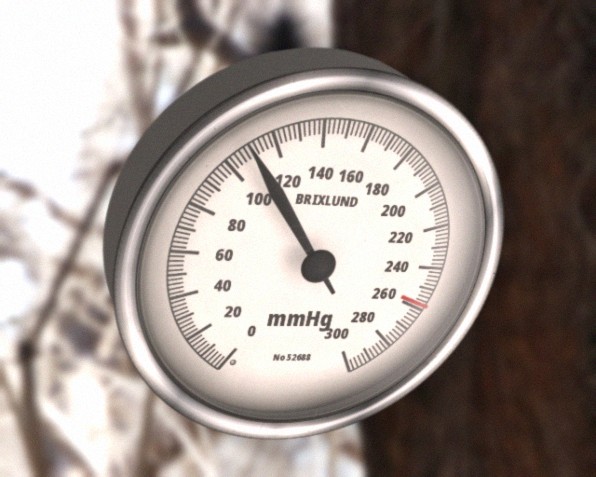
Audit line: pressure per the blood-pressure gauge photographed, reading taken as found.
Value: 110 mmHg
